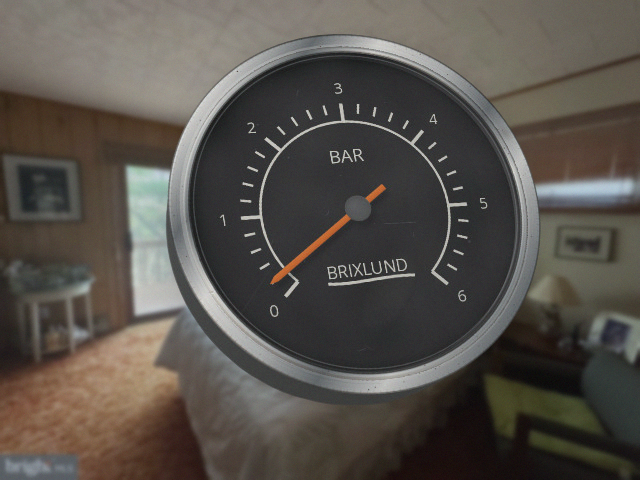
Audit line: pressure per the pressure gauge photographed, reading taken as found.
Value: 0.2 bar
